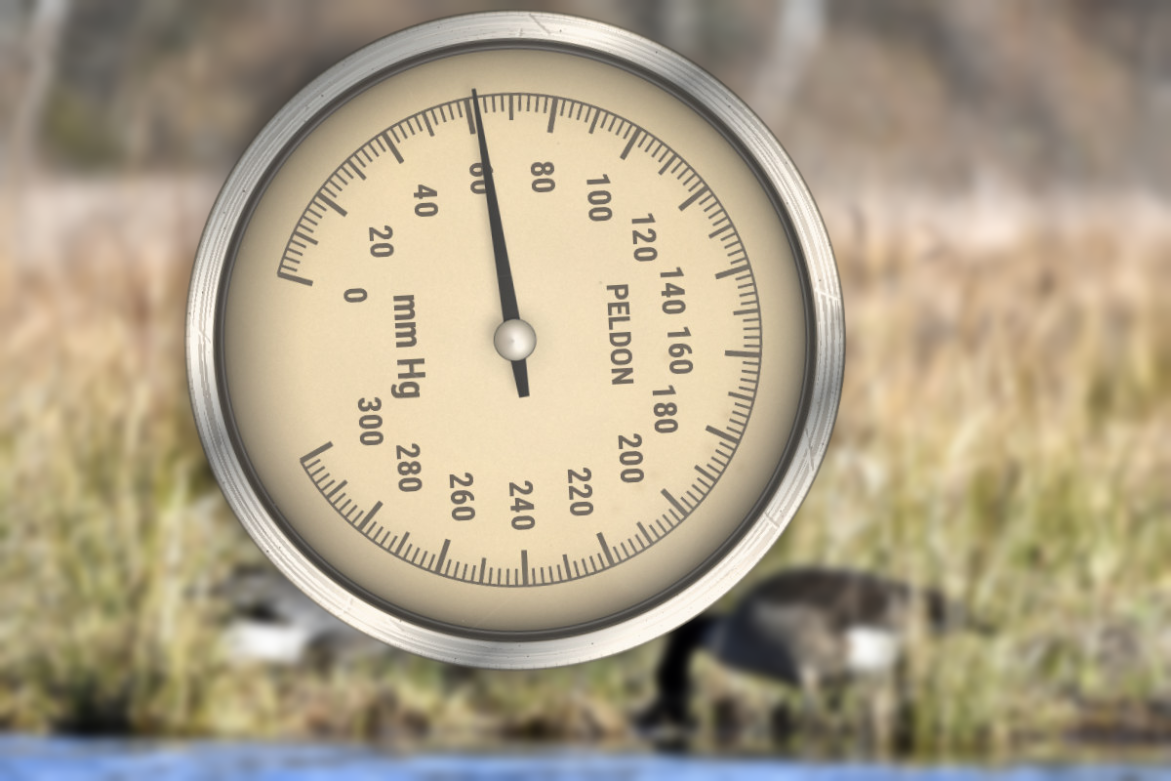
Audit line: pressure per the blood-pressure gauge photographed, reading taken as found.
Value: 62 mmHg
